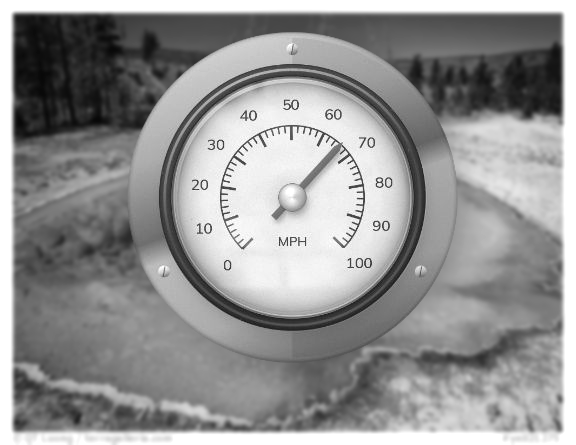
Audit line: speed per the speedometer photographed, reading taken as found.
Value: 66 mph
